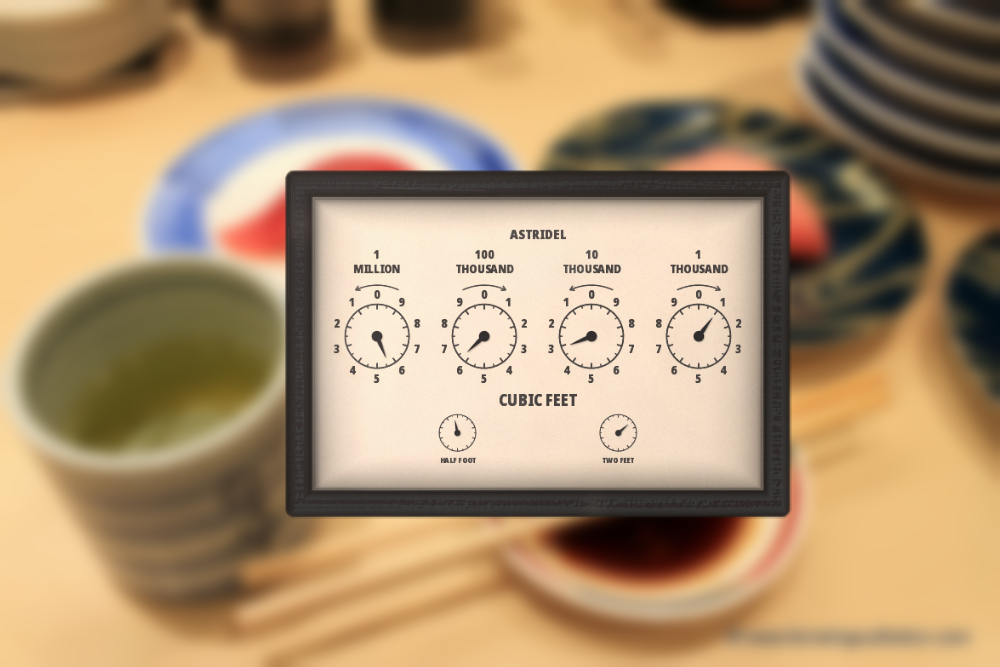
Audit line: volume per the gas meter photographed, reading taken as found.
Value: 563100 ft³
